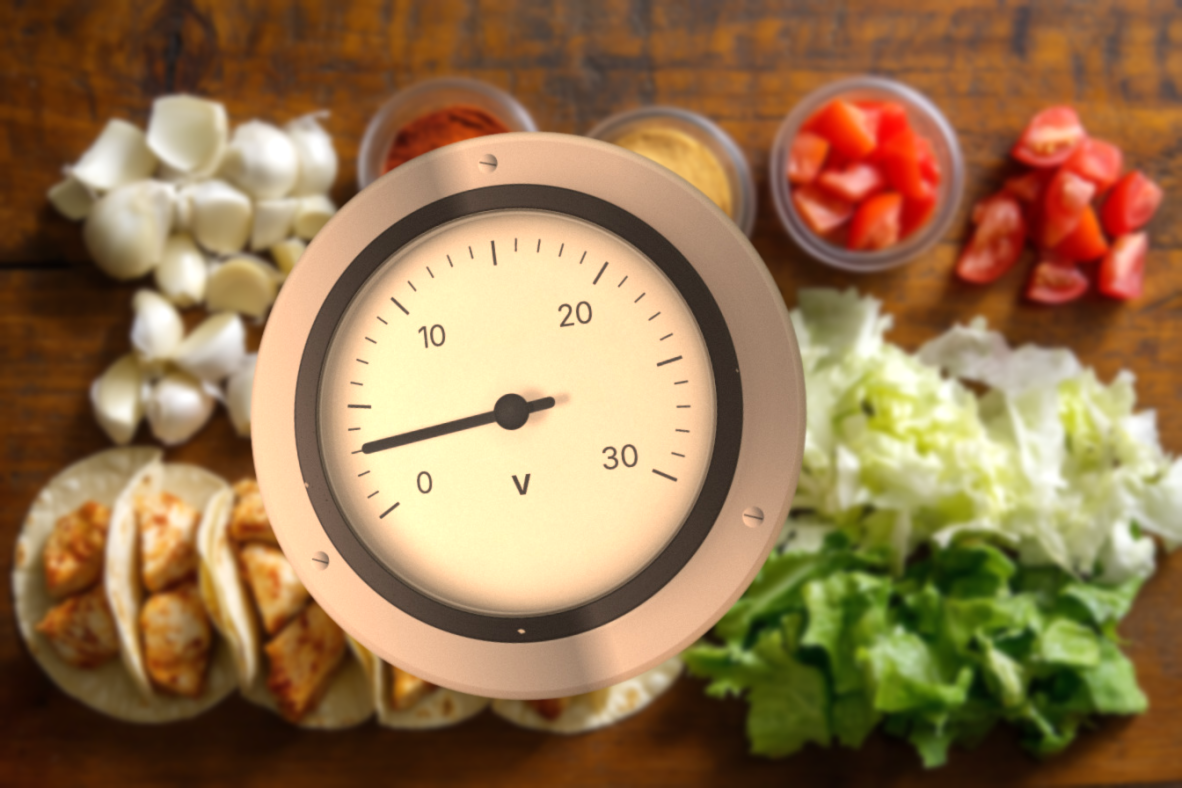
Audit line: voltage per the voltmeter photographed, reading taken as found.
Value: 3 V
